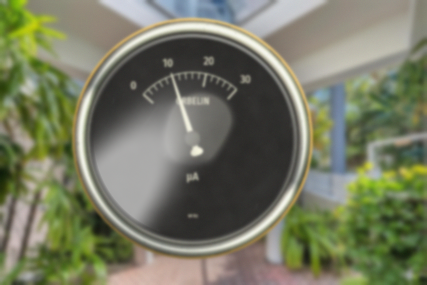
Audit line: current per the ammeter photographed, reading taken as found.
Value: 10 µA
